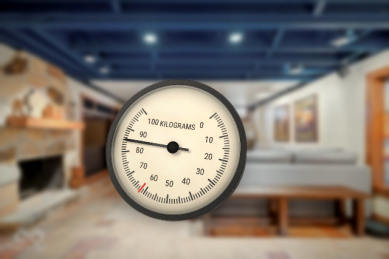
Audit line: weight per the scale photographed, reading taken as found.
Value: 85 kg
